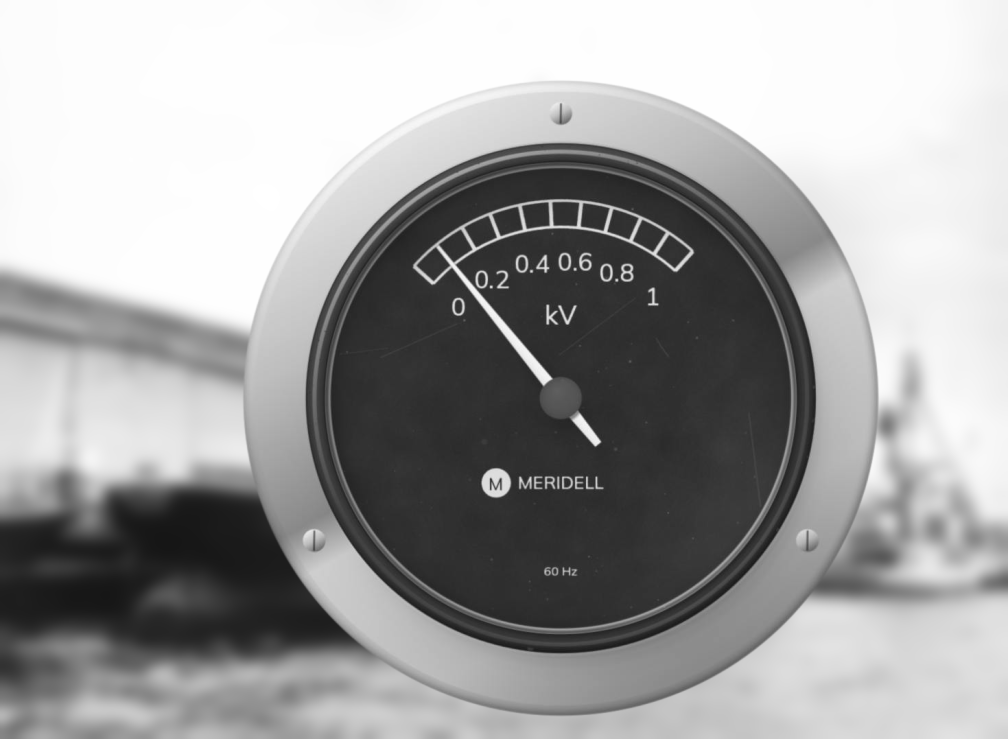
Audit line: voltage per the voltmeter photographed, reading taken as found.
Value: 0.1 kV
